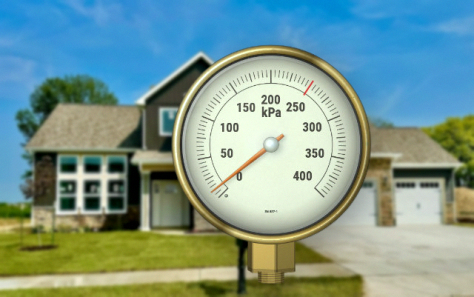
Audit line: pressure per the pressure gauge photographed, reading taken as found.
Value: 10 kPa
